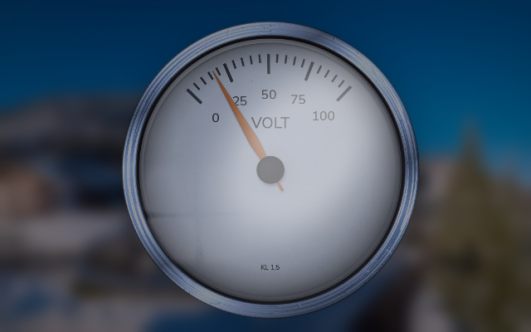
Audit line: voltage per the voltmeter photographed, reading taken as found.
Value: 17.5 V
